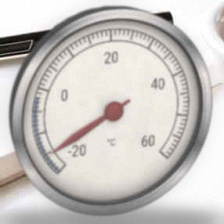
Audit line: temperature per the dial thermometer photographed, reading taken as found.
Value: -15 °C
